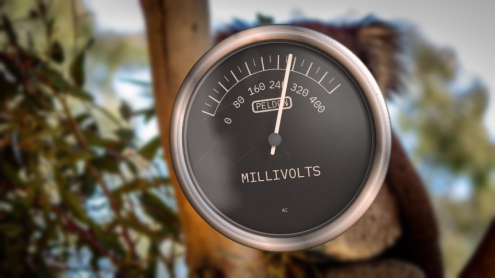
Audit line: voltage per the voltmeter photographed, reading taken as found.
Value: 270 mV
